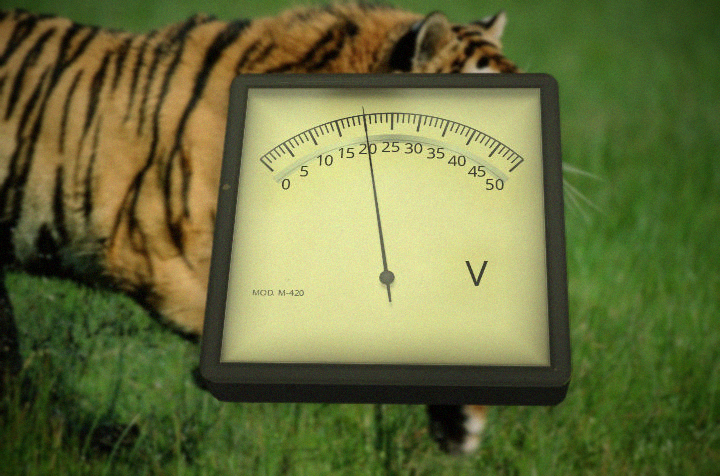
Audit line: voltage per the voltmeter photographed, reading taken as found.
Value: 20 V
